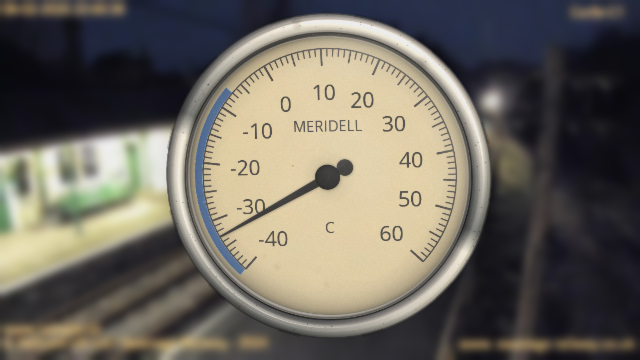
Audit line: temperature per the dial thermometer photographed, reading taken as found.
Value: -33 °C
